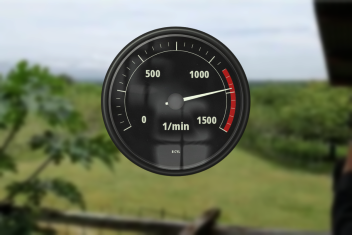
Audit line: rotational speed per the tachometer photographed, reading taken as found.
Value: 1225 rpm
